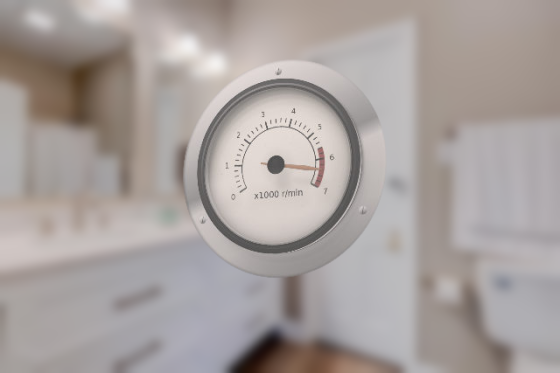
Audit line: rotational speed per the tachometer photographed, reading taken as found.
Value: 6400 rpm
